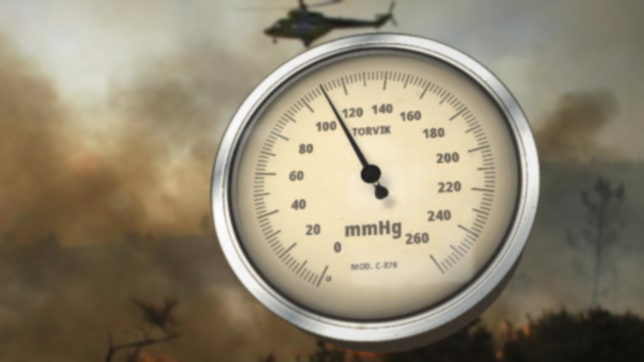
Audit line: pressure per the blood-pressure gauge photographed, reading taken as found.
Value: 110 mmHg
